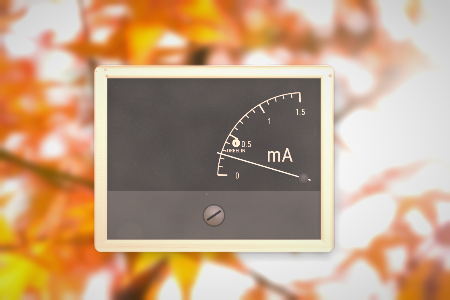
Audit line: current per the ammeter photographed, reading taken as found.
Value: 0.25 mA
